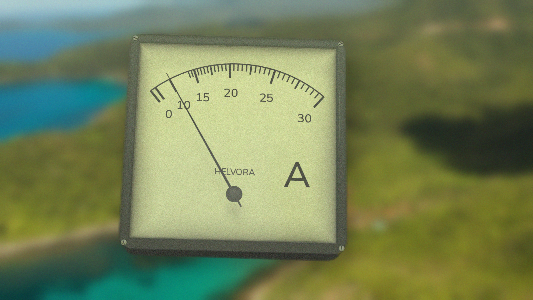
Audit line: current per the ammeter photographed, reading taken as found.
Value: 10 A
